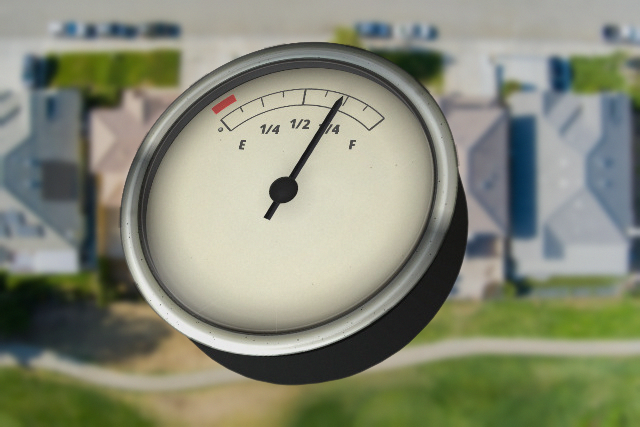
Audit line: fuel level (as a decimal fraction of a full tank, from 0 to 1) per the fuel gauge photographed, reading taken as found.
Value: 0.75
